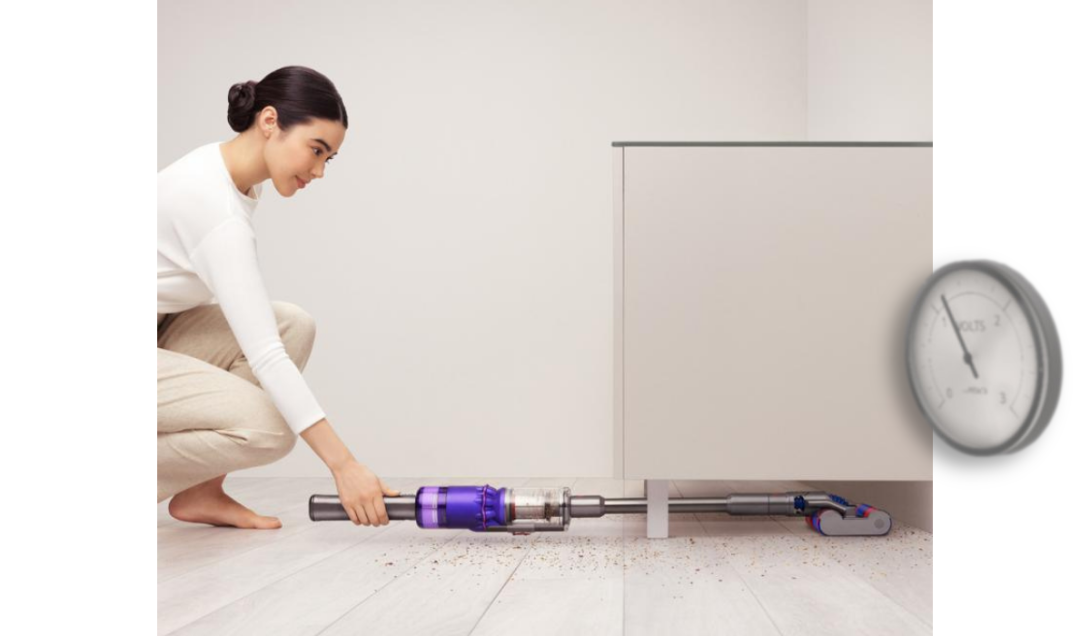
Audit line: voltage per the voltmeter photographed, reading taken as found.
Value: 1.2 V
